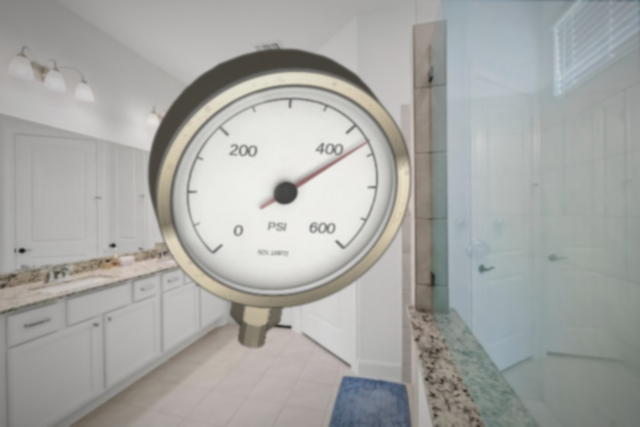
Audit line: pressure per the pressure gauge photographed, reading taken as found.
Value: 425 psi
